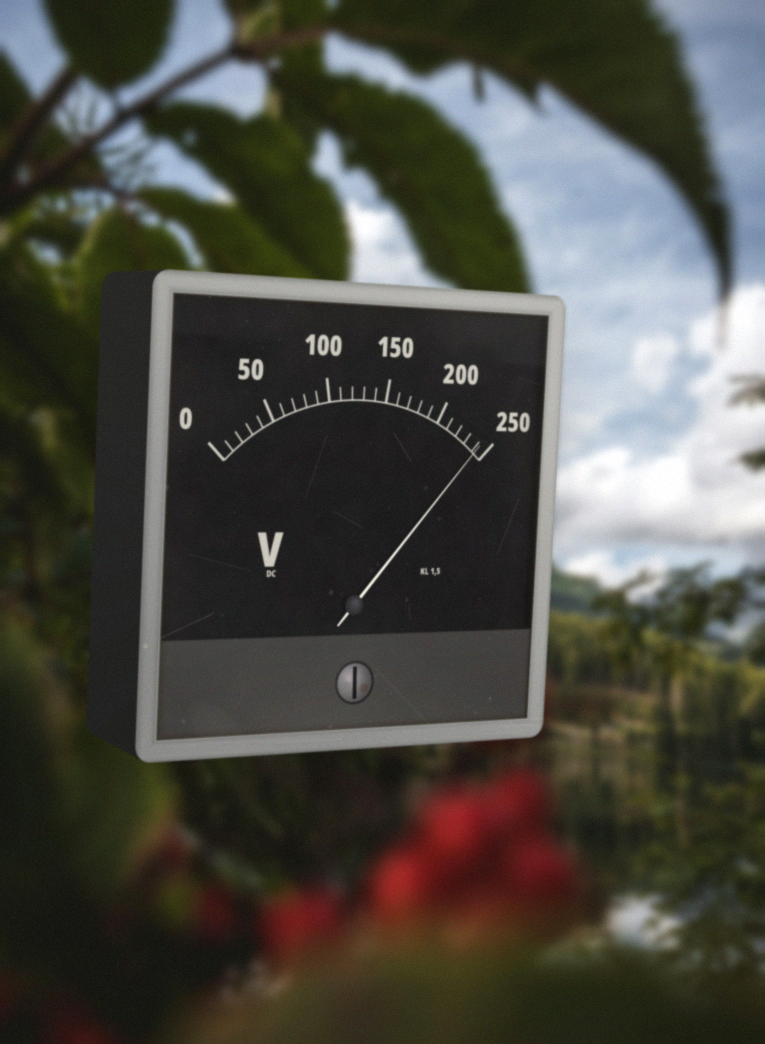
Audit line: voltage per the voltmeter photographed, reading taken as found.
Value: 240 V
